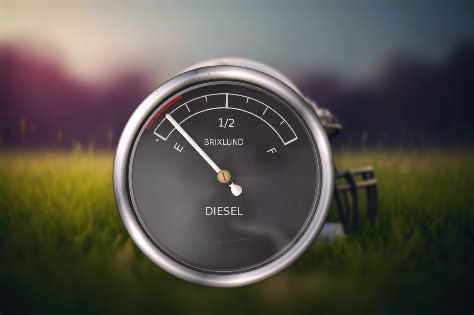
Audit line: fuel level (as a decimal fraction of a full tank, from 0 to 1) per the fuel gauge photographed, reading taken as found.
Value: 0.125
